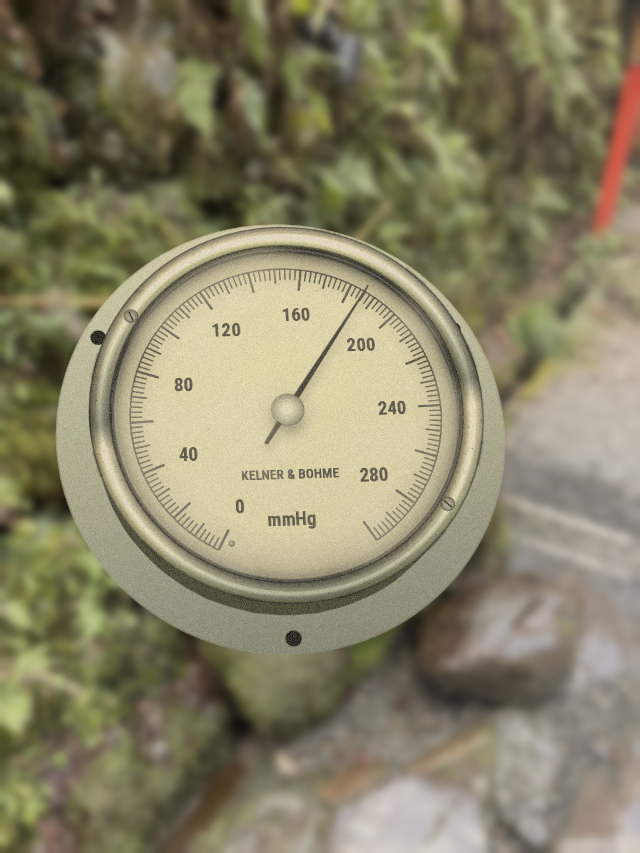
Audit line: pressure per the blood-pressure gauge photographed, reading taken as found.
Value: 186 mmHg
